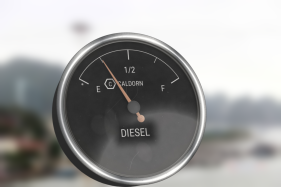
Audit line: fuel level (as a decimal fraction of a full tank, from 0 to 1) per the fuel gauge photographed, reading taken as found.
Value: 0.25
